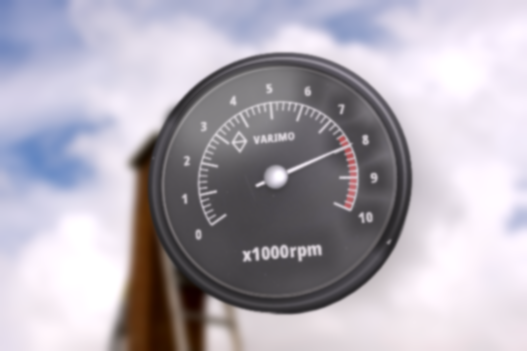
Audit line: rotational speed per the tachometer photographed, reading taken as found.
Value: 8000 rpm
